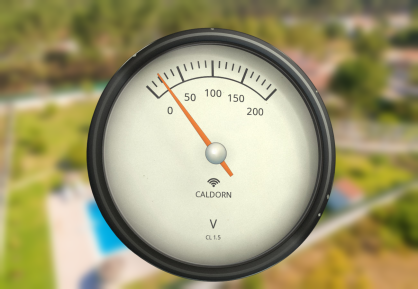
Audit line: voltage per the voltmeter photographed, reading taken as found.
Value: 20 V
